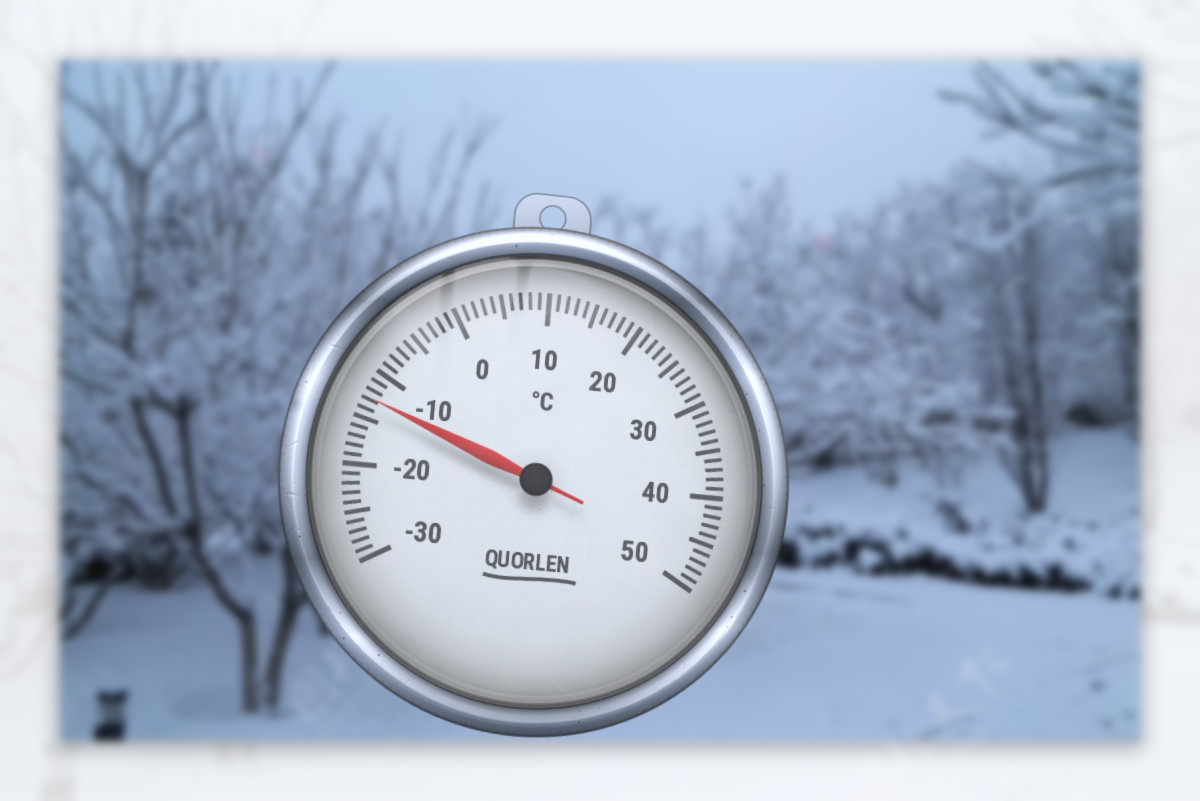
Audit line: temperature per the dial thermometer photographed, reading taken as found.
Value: -13 °C
